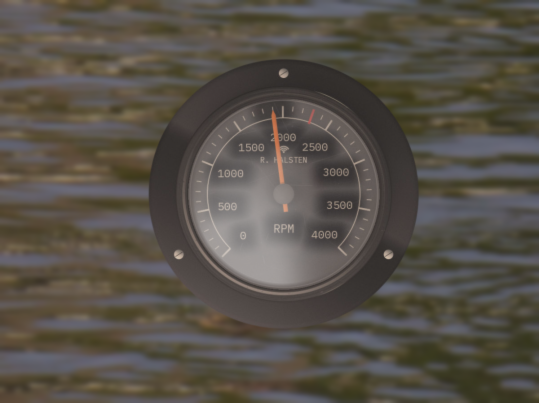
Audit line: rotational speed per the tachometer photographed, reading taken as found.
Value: 1900 rpm
